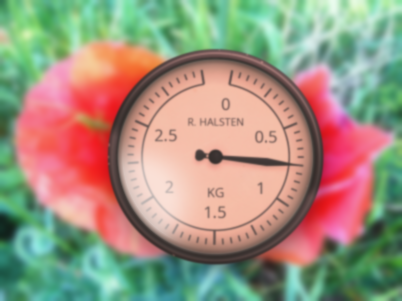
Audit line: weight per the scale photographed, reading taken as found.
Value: 0.75 kg
